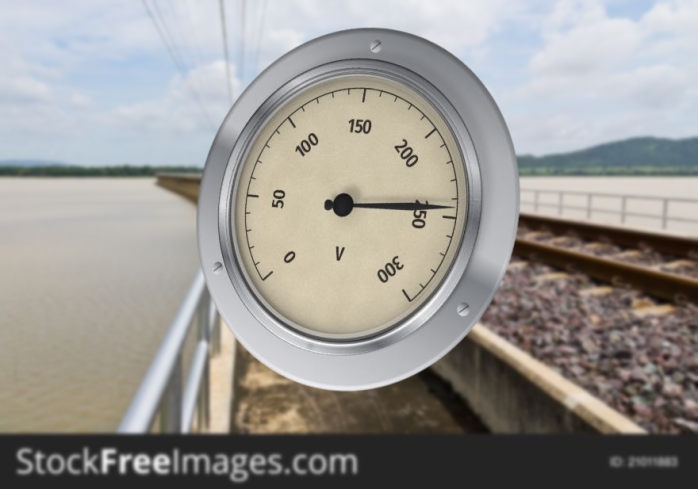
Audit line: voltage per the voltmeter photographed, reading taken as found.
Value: 245 V
